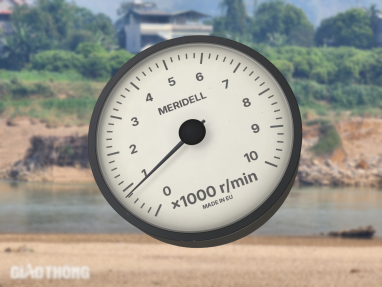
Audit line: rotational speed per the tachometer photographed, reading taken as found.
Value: 800 rpm
